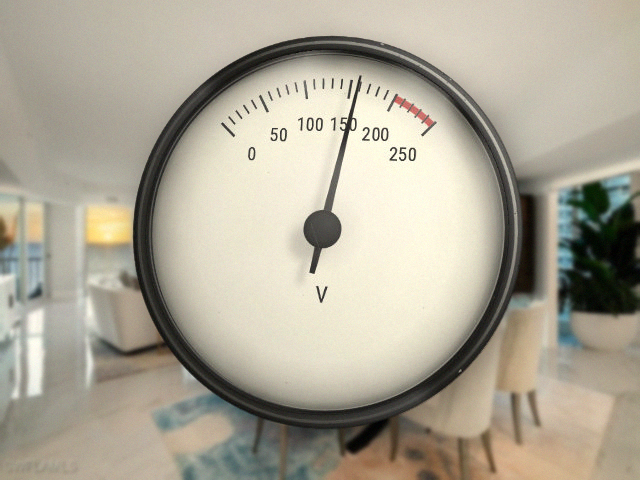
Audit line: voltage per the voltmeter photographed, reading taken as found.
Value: 160 V
